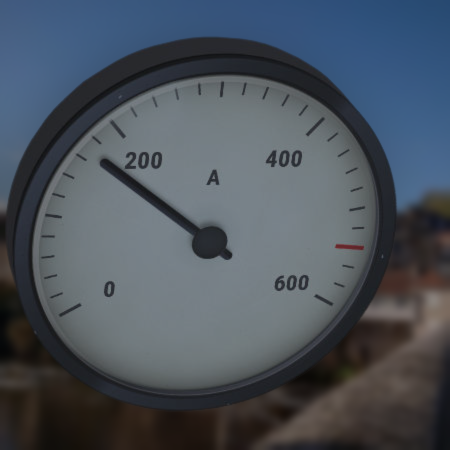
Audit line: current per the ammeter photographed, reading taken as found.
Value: 170 A
